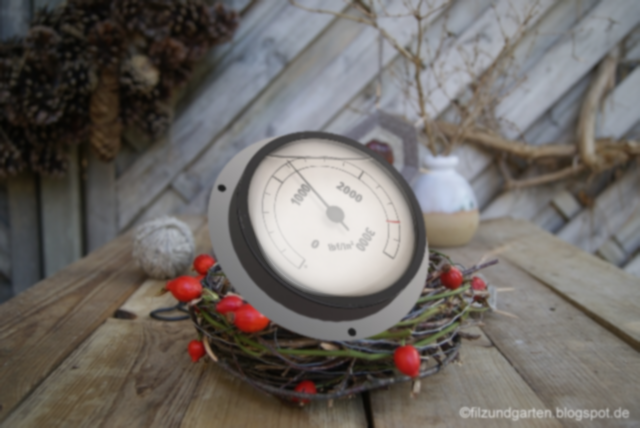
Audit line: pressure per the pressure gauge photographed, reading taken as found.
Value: 1200 psi
